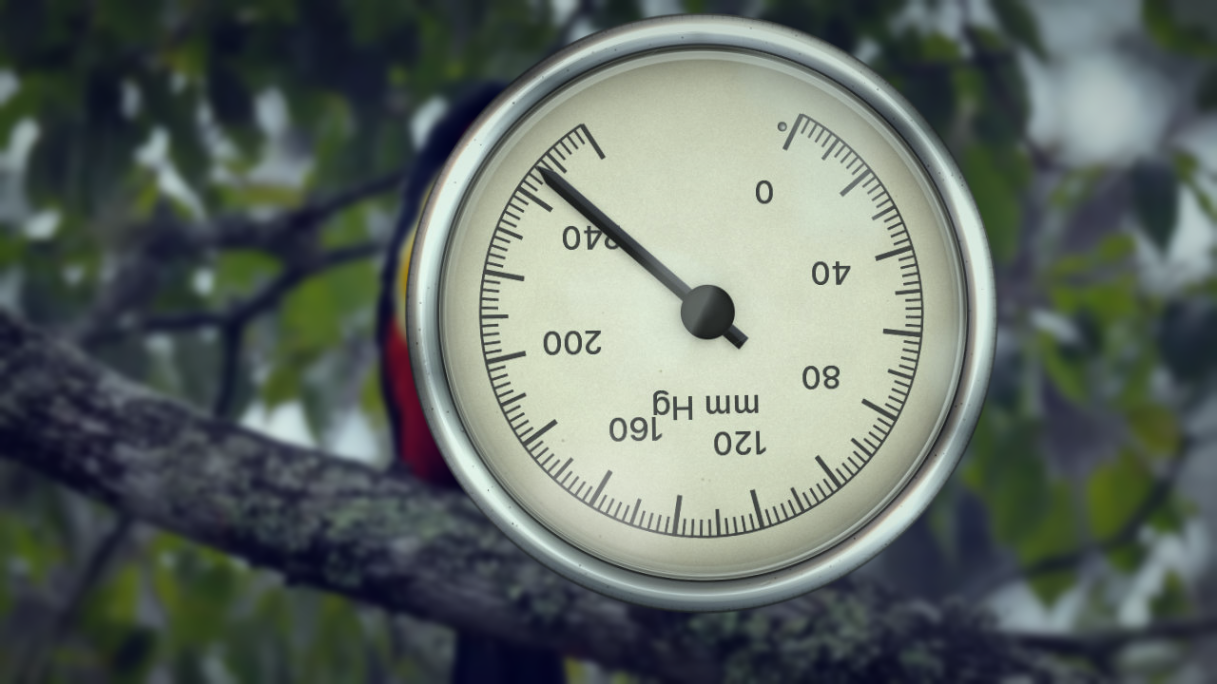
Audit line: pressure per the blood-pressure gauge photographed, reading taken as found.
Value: 246 mmHg
